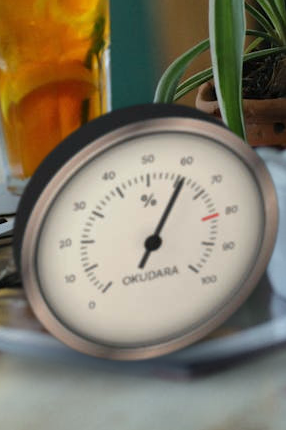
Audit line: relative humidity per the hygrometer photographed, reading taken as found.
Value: 60 %
